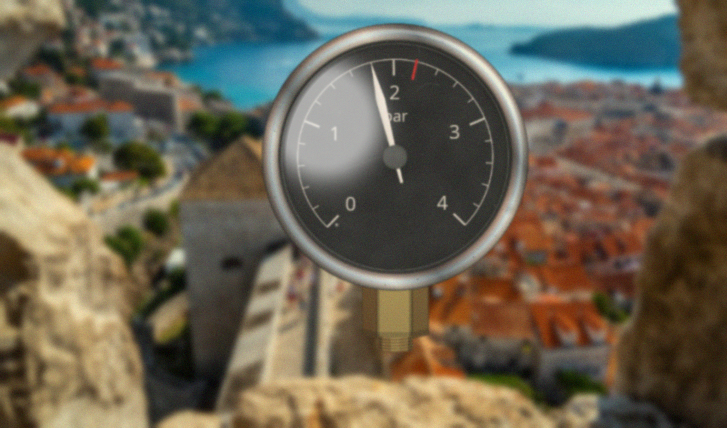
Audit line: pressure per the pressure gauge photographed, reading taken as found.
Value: 1.8 bar
